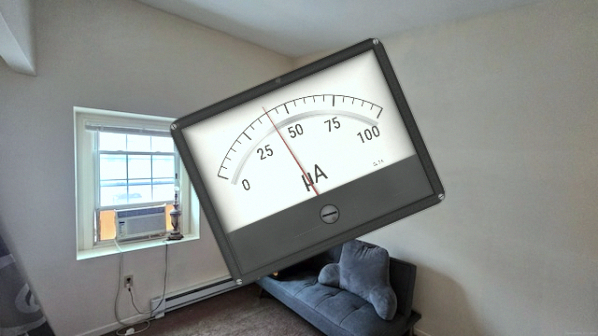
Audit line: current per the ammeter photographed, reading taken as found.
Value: 40 µA
